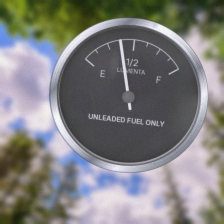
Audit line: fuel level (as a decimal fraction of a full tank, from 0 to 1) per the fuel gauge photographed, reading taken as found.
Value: 0.375
